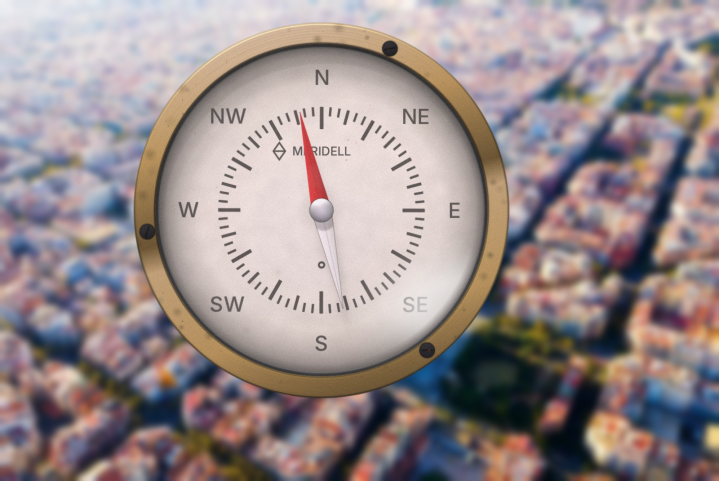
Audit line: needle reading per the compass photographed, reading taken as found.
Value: 347.5 °
